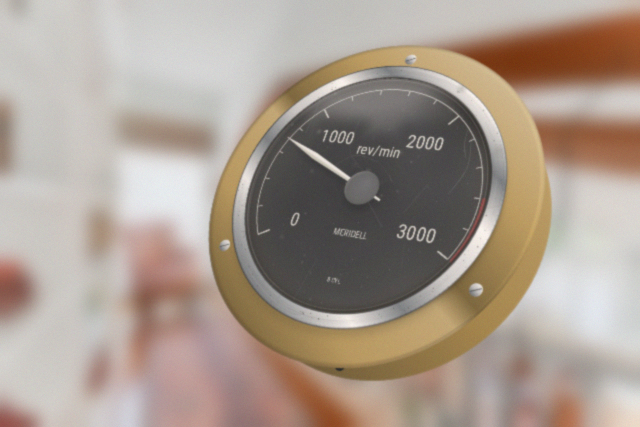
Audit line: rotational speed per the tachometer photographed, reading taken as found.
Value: 700 rpm
